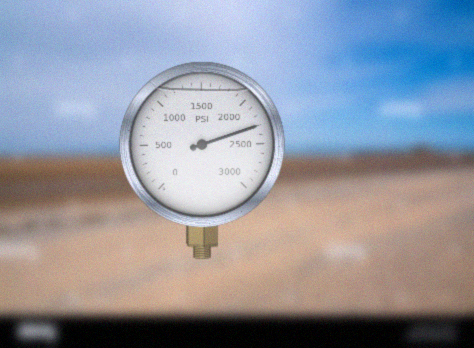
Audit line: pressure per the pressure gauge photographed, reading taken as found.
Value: 2300 psi
